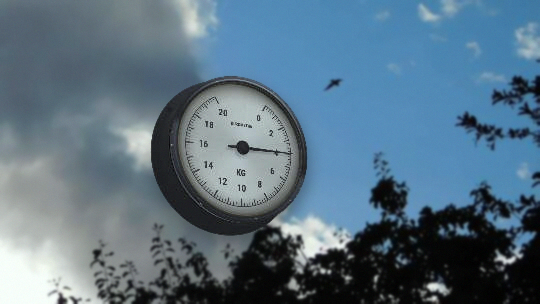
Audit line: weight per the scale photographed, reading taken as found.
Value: 4 kg
